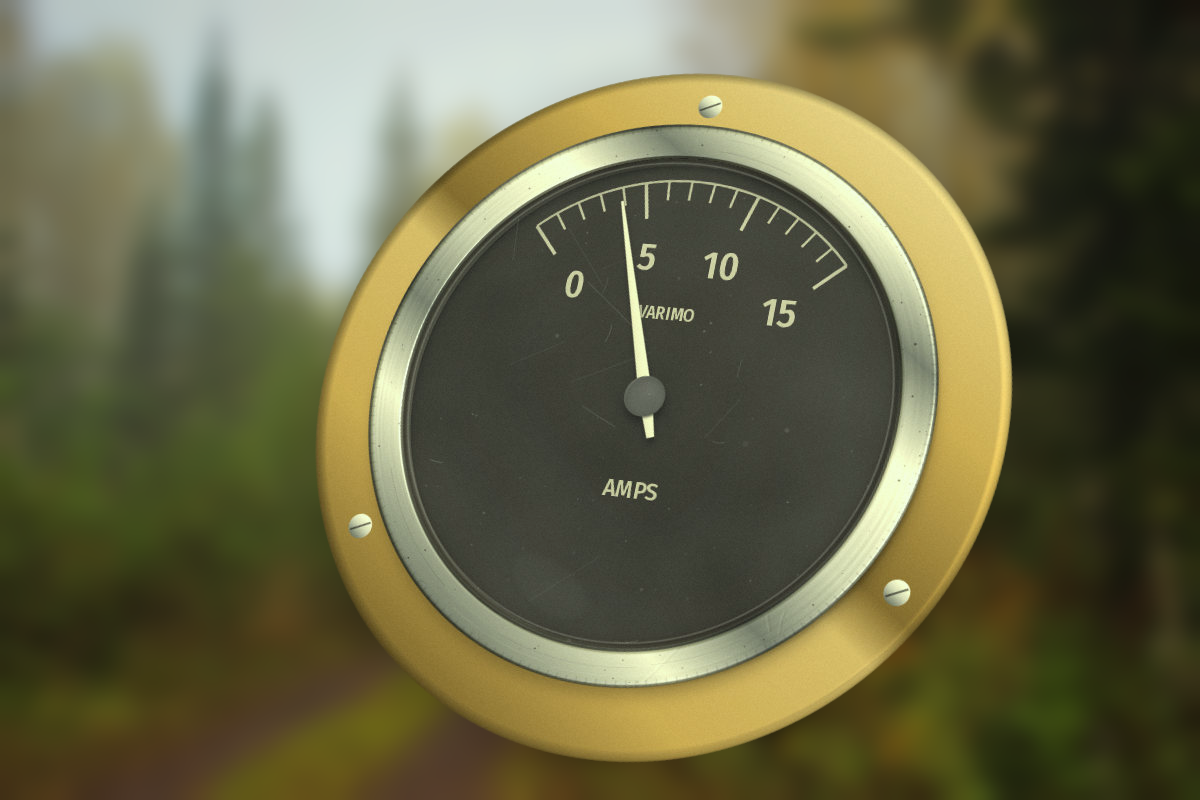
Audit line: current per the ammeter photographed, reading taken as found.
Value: 4 A
